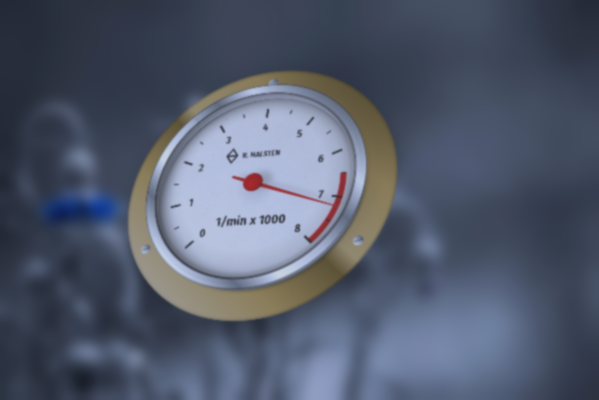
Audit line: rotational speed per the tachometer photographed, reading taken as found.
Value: 7250 rpm
